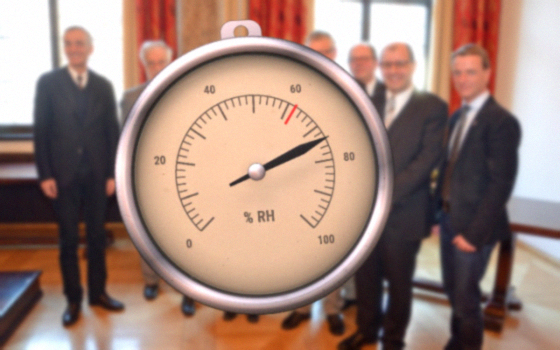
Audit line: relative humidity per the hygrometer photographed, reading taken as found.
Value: 74 %
